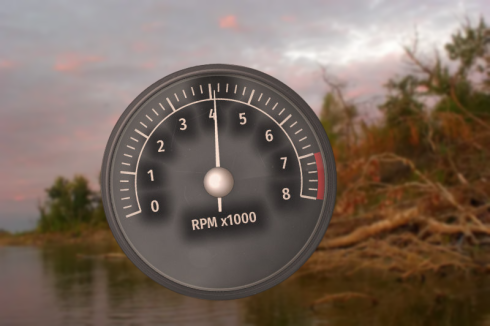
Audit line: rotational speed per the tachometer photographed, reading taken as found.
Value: 4100 rpm
